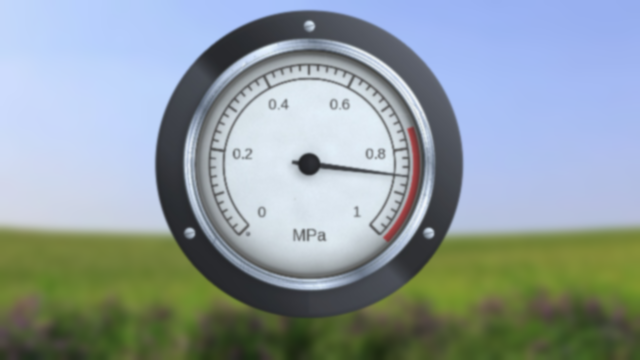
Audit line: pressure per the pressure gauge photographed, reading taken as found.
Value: 0.86 MPa
